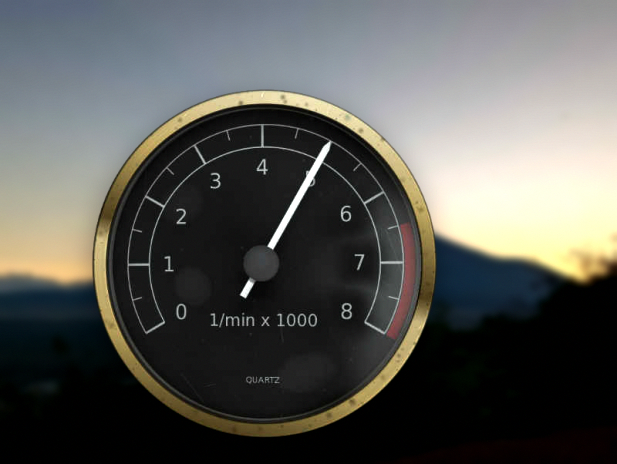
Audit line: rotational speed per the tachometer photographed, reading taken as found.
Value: 5000 rpm
